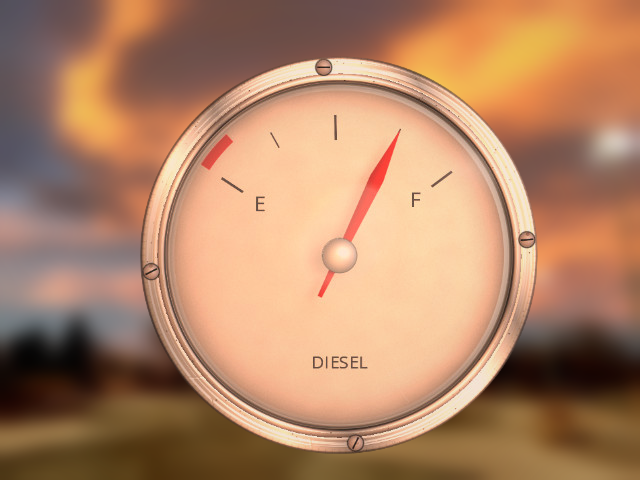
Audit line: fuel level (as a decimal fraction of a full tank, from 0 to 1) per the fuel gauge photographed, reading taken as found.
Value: 0.75
